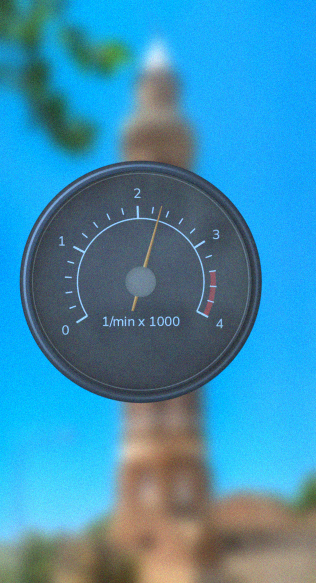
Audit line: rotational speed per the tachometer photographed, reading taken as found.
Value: 2300 rpm
